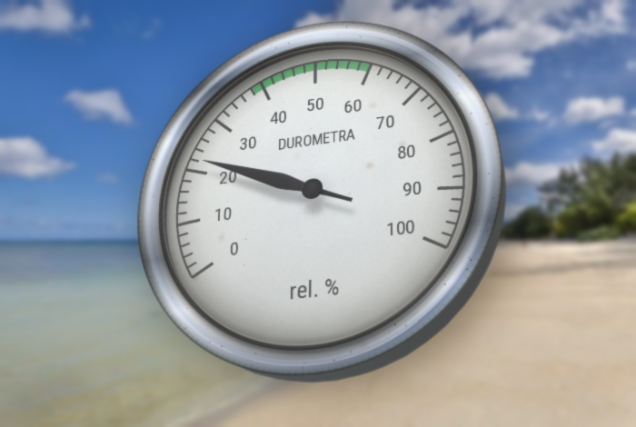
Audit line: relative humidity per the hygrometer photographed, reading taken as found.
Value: 22 %
